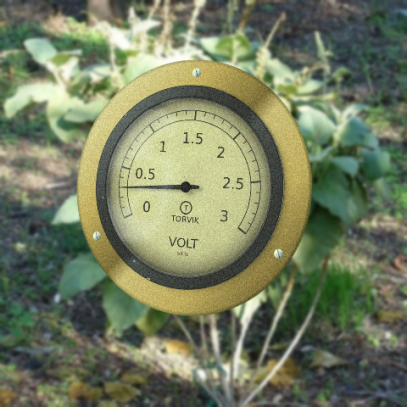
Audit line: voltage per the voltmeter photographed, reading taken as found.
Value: 0.3 V
